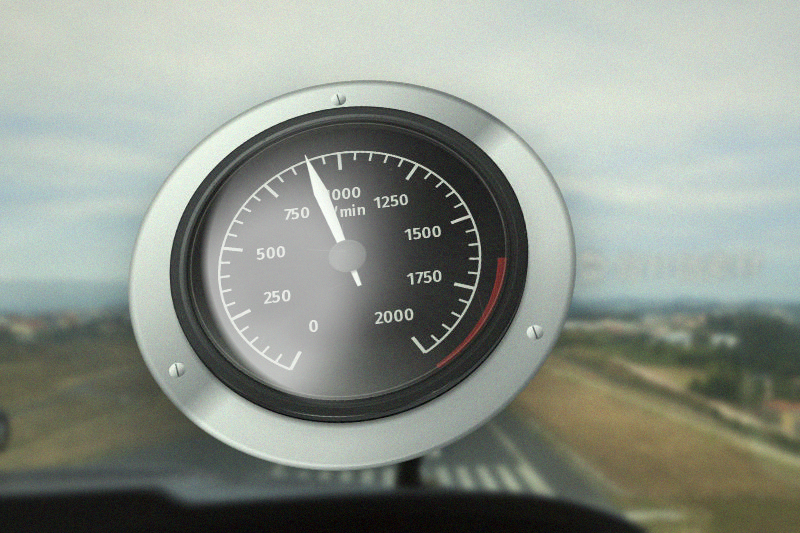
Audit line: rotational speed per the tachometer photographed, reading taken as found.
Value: 900 rpm
